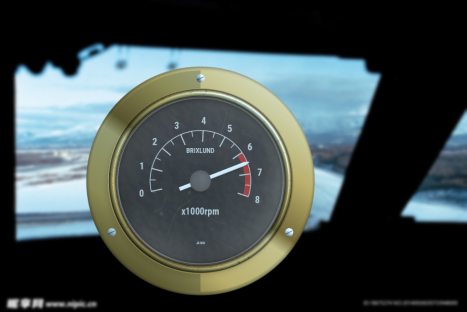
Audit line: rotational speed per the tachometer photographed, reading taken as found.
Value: 6500 rpm
